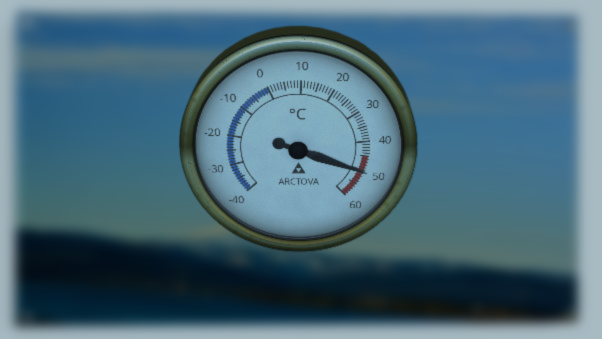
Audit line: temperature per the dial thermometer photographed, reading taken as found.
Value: 50 °C
